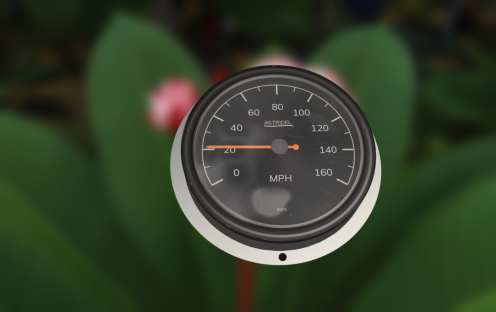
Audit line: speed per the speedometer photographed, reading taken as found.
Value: 20 mph
